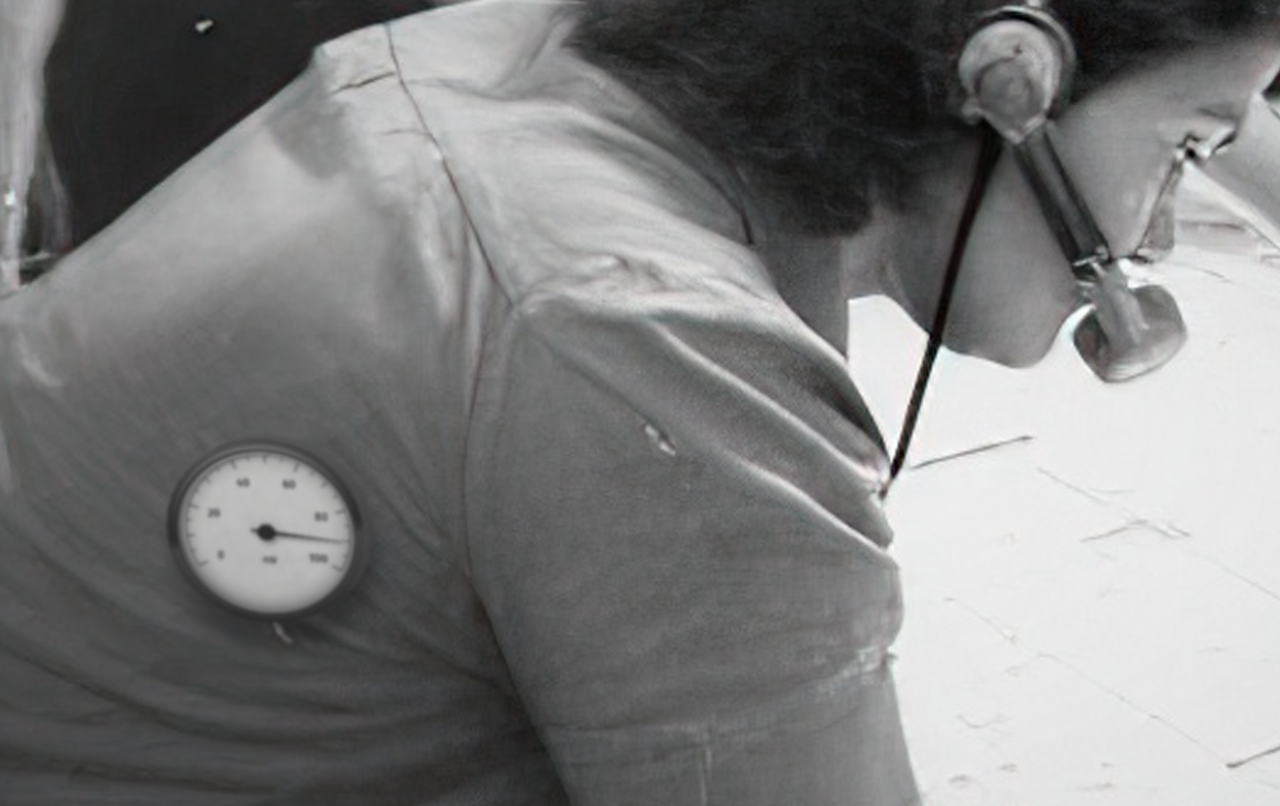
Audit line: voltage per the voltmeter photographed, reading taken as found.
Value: 90 mV
